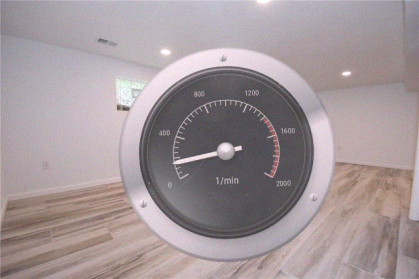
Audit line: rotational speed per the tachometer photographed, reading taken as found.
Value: 150 rpm
